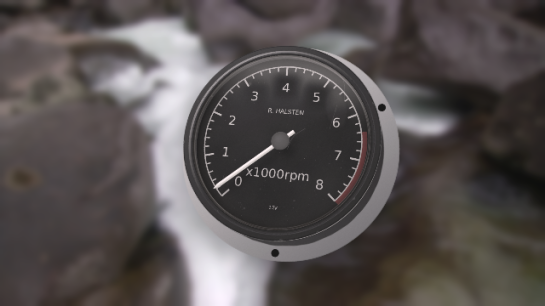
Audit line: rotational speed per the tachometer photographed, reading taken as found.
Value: 200 rpm
